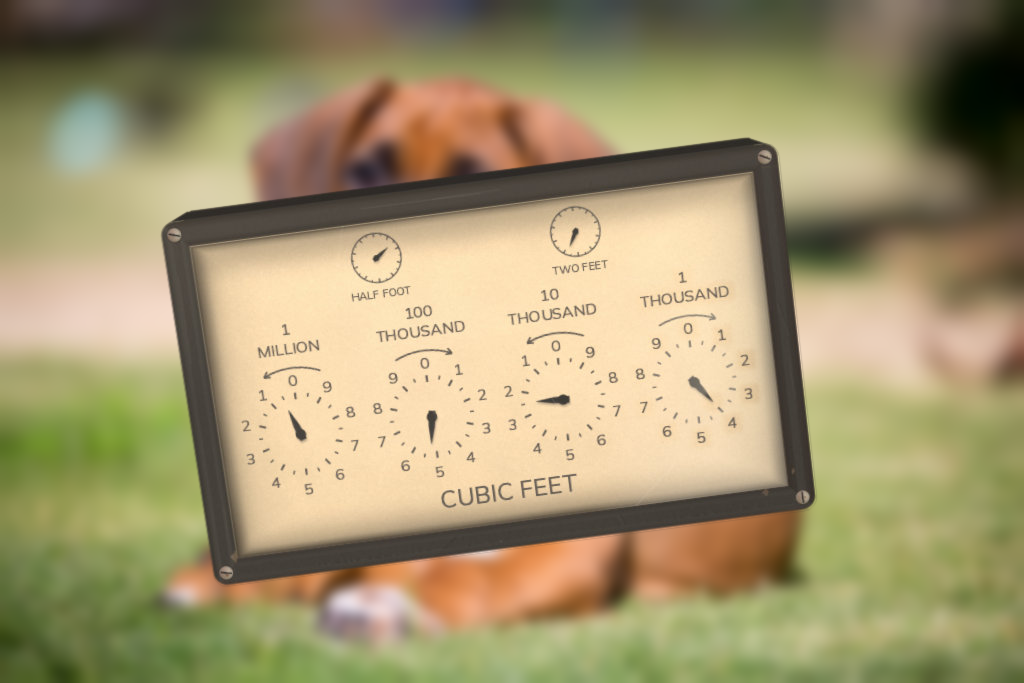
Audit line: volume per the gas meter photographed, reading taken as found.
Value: 52400 ft³
